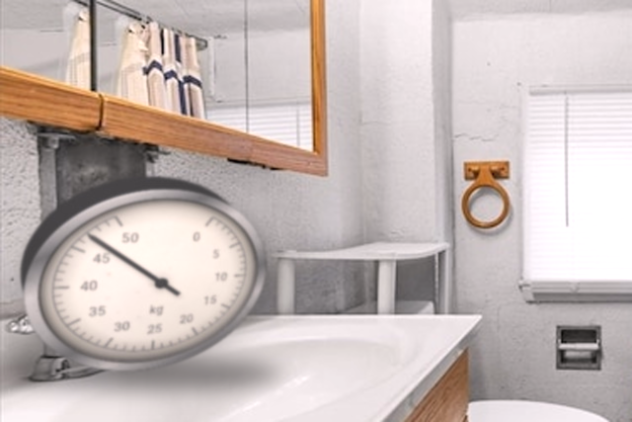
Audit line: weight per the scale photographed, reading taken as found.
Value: 47 kg
